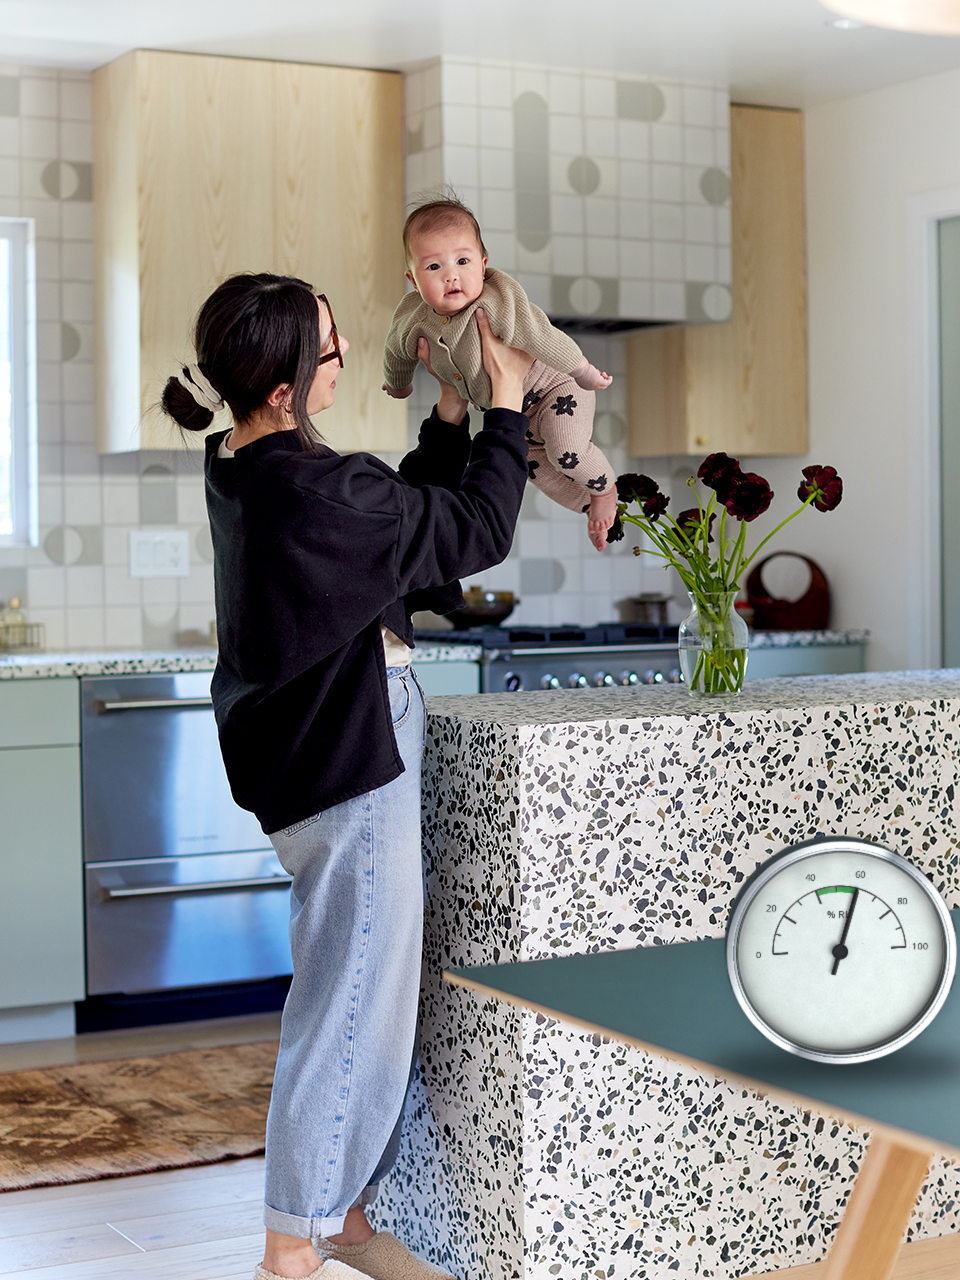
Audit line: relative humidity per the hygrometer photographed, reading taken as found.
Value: 60 %
